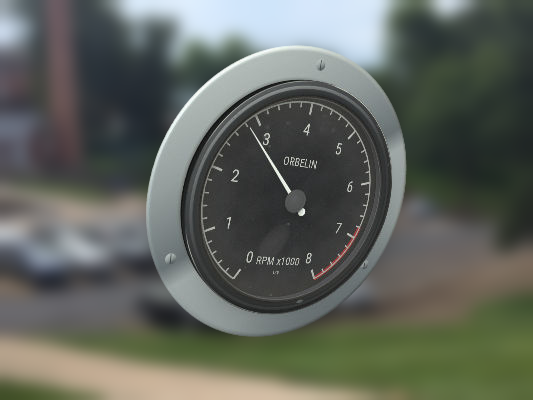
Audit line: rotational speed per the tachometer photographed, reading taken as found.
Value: 2800 rpm
